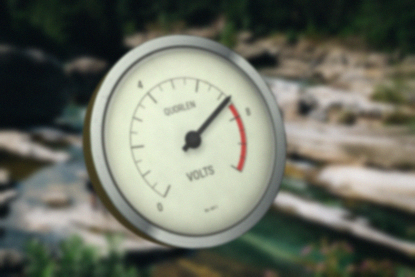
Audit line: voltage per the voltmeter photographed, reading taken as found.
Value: 7.25 V
